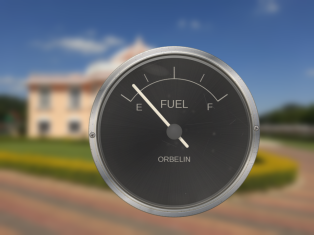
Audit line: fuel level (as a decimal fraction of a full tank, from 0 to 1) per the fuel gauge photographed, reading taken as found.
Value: 0.125
